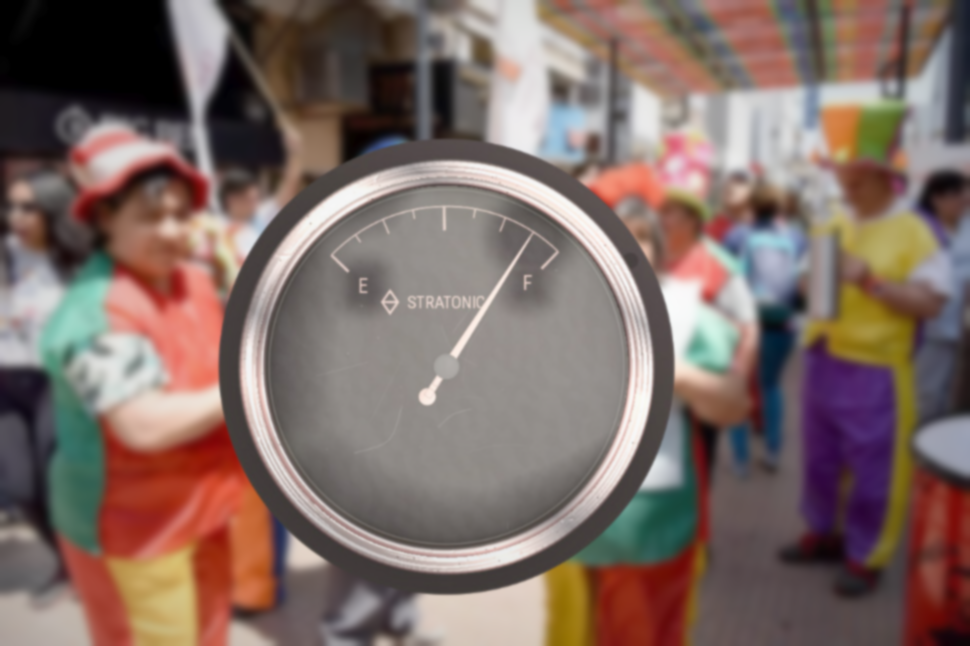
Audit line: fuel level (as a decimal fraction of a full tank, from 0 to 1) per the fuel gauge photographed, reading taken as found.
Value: 0.875
